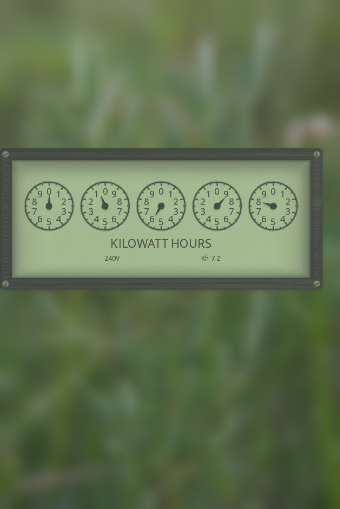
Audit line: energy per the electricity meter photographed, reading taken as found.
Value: 588 kWh
